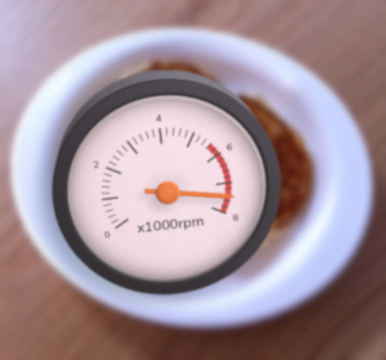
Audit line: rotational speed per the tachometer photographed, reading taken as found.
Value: 7400 rpm
